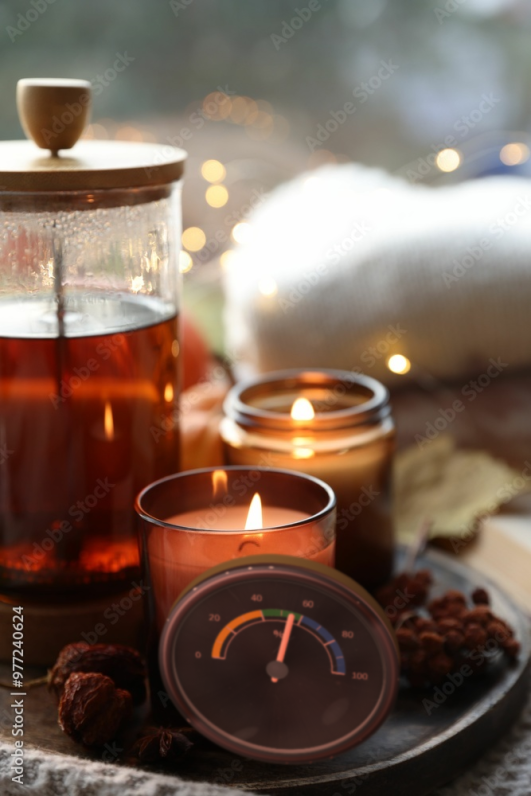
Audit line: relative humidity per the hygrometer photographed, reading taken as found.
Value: 55 %
